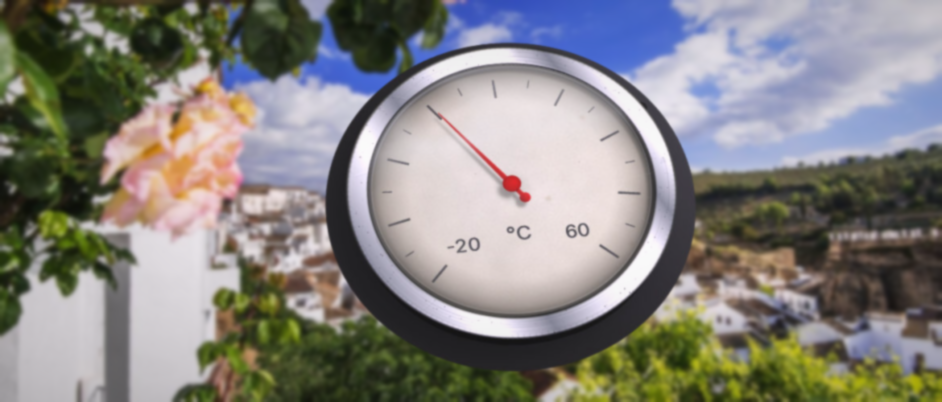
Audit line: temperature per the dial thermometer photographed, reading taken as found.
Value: 10 °C
